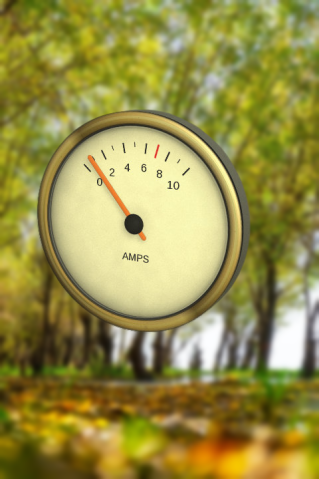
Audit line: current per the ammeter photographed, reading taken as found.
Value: 1 A
